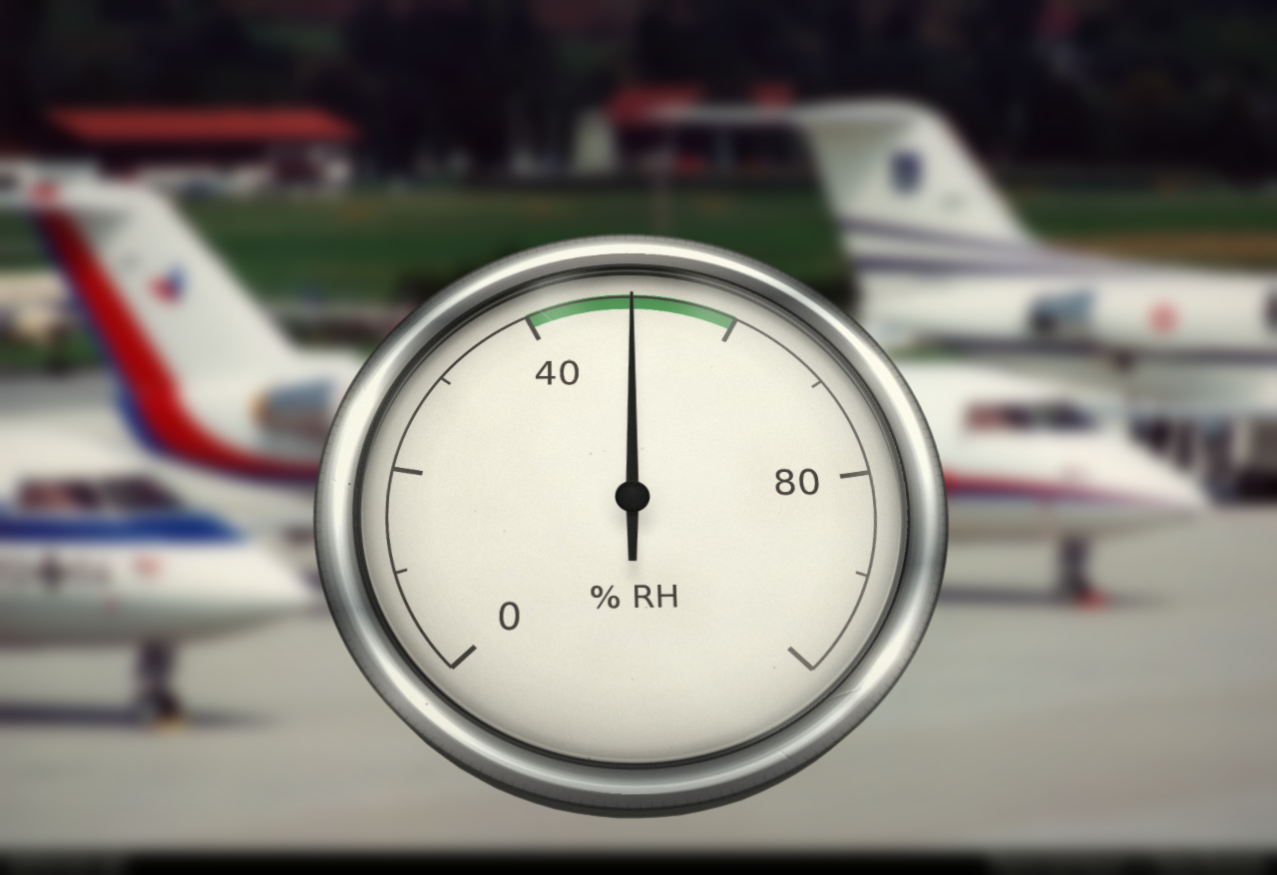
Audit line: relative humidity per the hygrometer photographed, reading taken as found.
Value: 50 %
